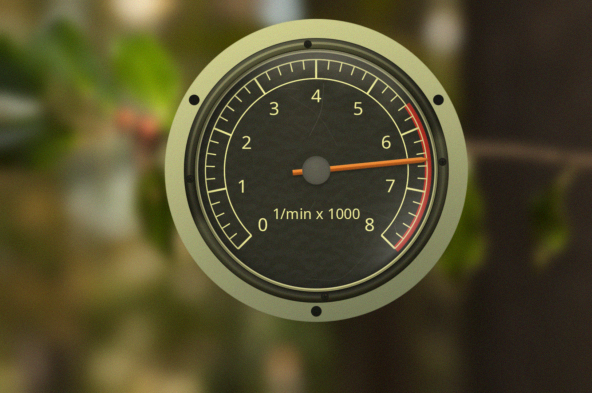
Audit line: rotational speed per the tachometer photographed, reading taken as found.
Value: 6500 rpm
